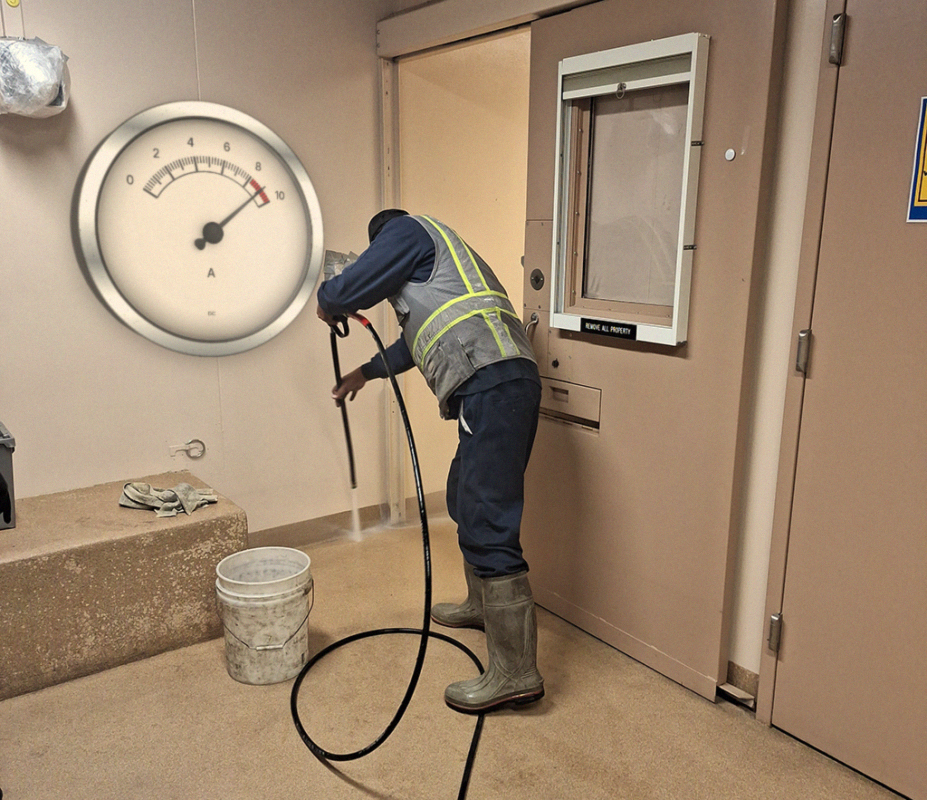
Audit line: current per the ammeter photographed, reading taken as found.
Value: 9 A
